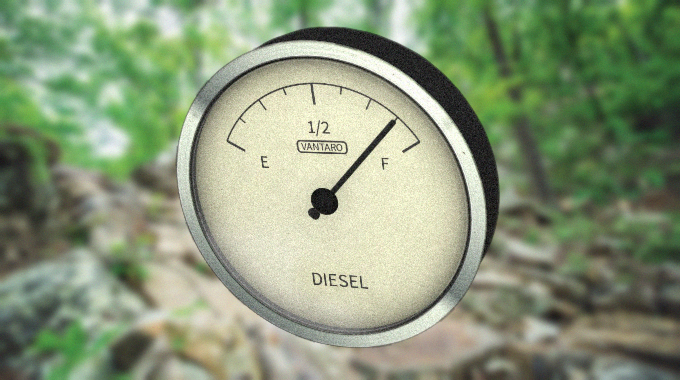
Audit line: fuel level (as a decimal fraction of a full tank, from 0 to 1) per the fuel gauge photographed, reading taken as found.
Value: 0.875
